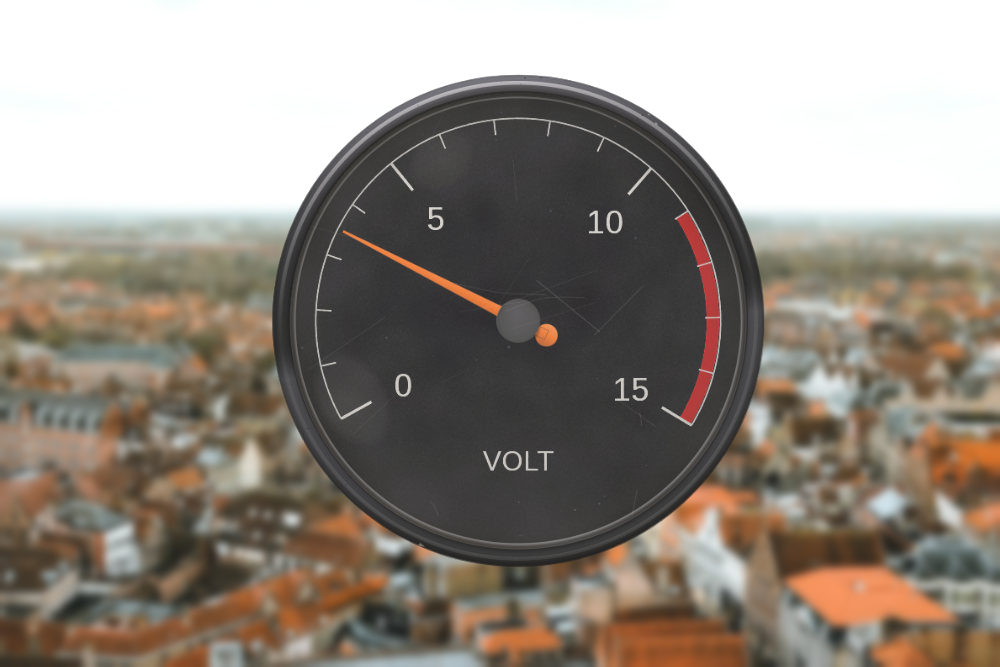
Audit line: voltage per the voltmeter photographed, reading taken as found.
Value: 3.5 V
